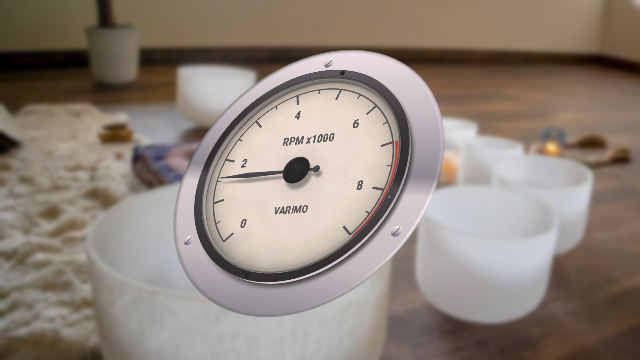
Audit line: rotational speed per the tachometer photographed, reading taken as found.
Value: 1500 rpm
